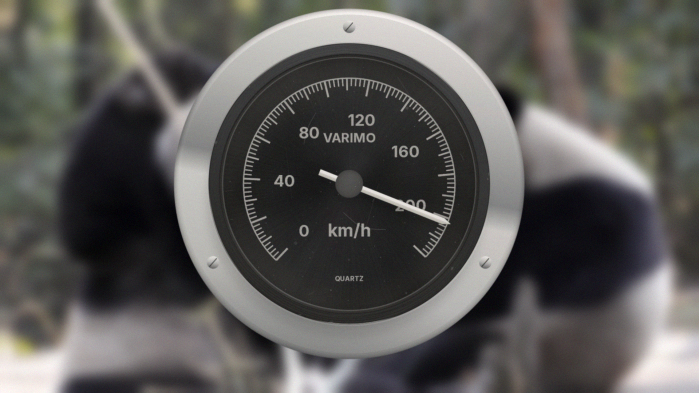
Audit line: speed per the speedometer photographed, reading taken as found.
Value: 202 km/h
